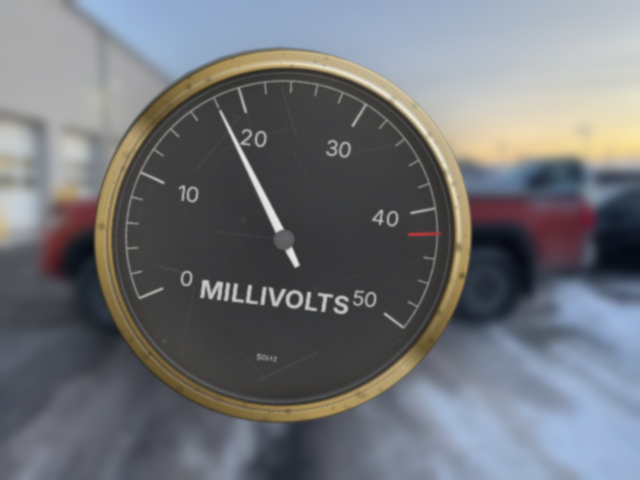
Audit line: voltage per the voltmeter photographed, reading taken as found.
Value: 18 mV
